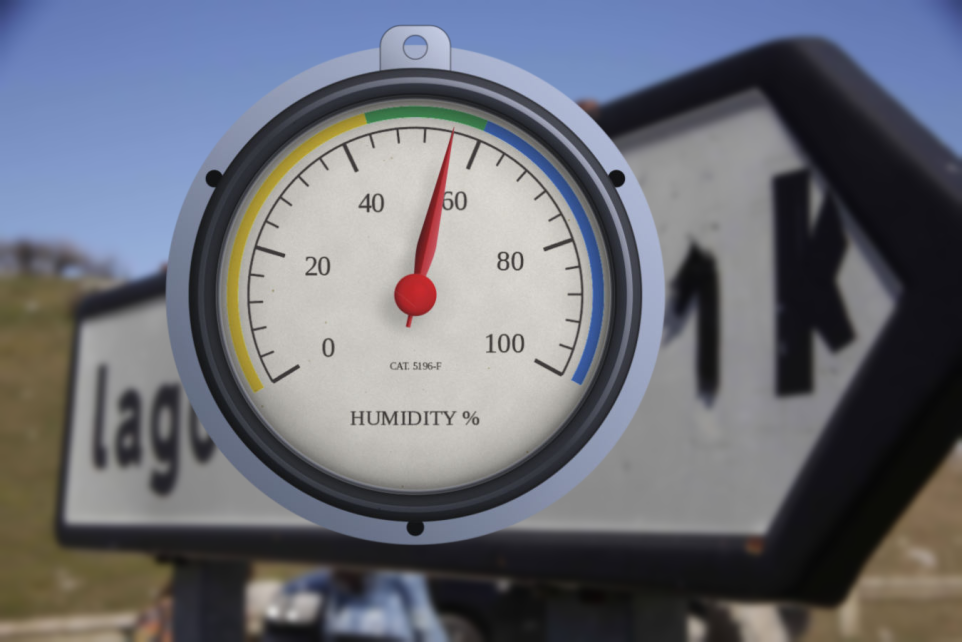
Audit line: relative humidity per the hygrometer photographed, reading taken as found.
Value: 56 %
